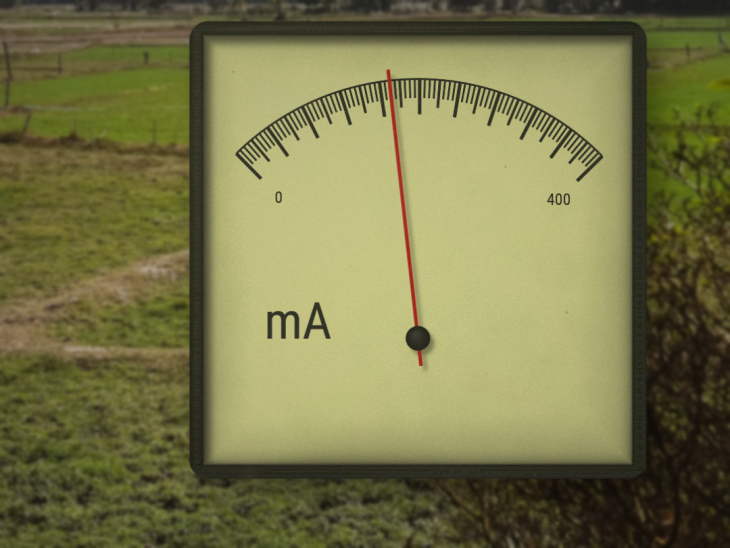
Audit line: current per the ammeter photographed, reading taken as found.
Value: 170 mA
